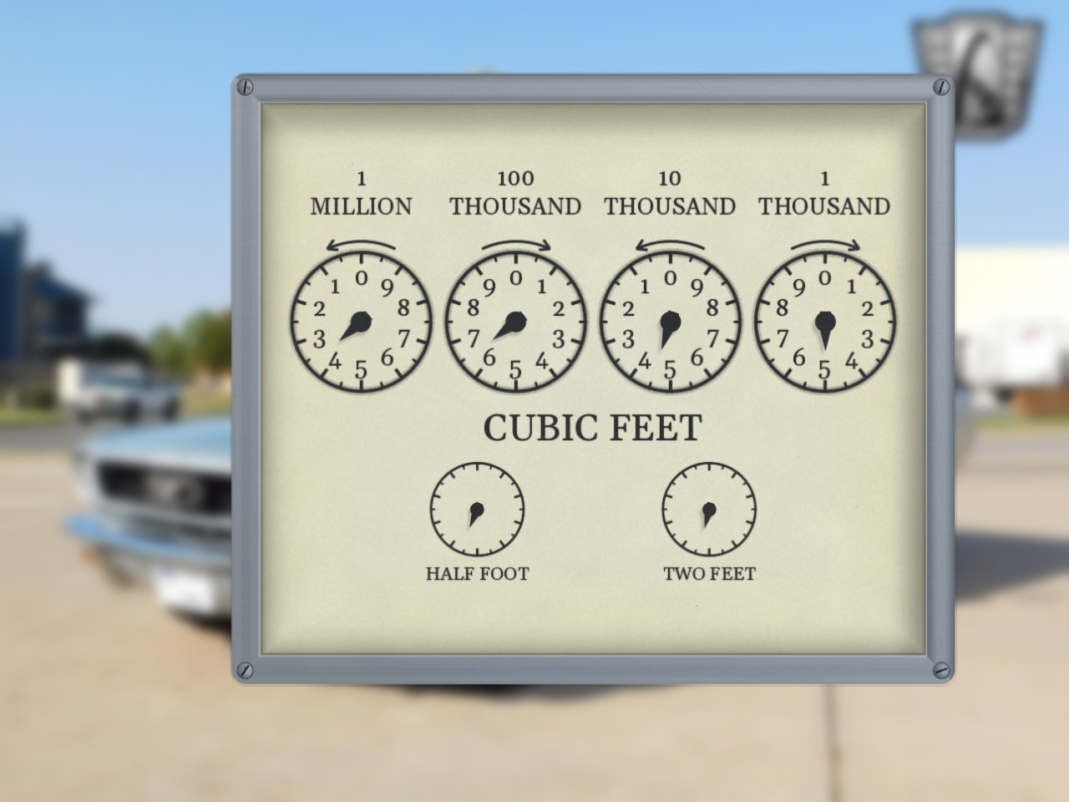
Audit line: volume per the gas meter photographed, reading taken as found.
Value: 364500 ft³
